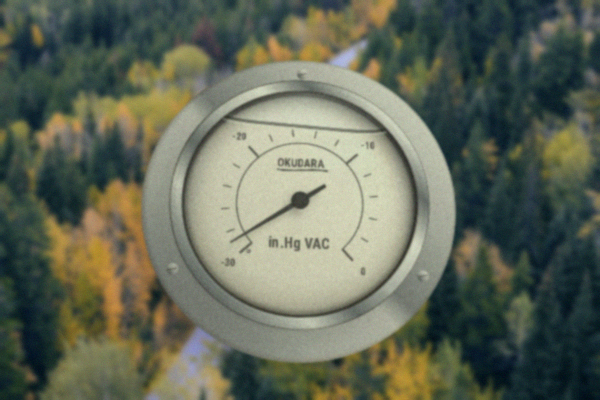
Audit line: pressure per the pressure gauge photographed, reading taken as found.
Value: -29 inHg
